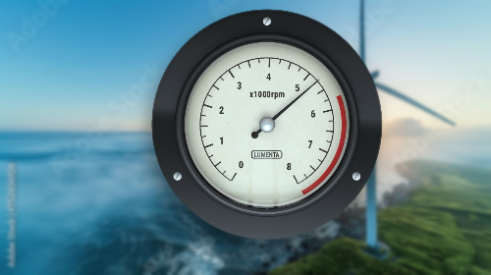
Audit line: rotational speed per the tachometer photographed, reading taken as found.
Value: 5250 rpm
